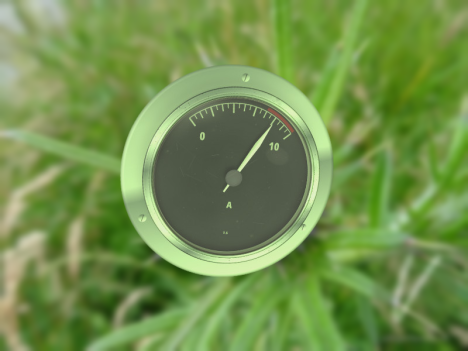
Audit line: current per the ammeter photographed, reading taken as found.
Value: 8 A
